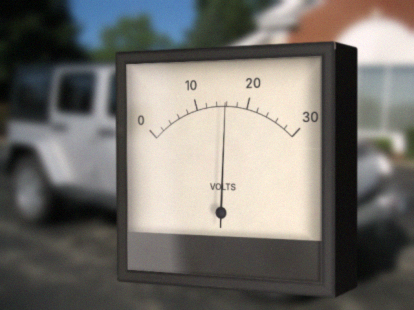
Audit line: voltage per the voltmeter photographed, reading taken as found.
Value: 16 V
